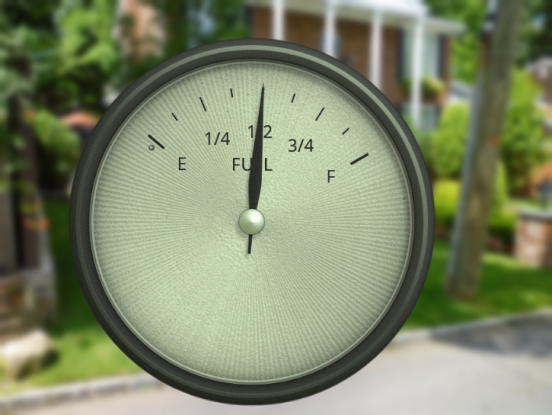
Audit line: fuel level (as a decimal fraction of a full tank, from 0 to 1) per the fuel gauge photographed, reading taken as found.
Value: 0.5
